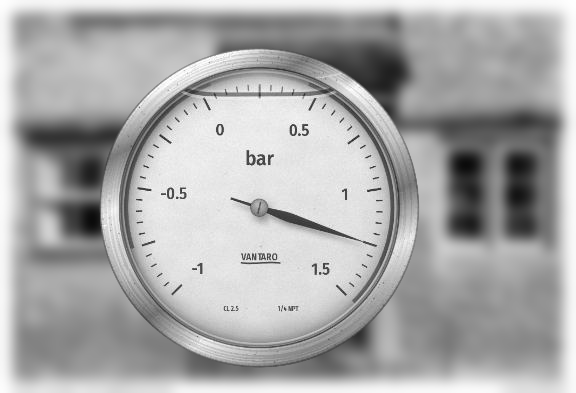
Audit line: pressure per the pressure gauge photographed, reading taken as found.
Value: 1.25 bar
